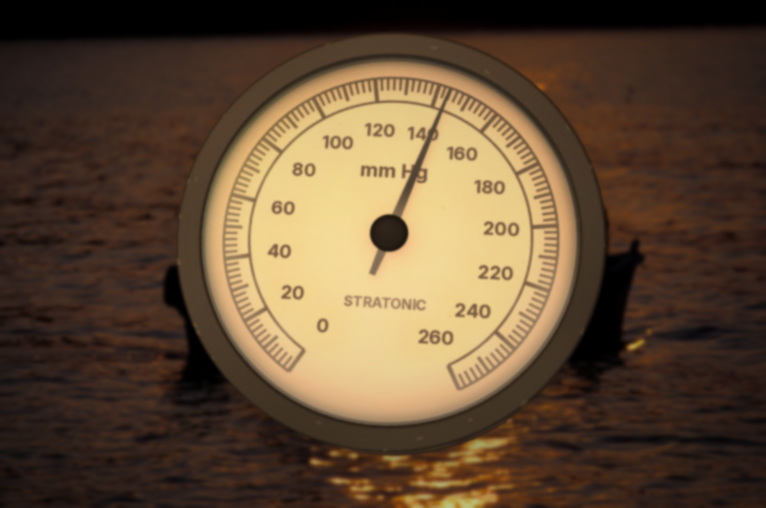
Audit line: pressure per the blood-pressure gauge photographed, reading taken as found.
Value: 144 mmHg
